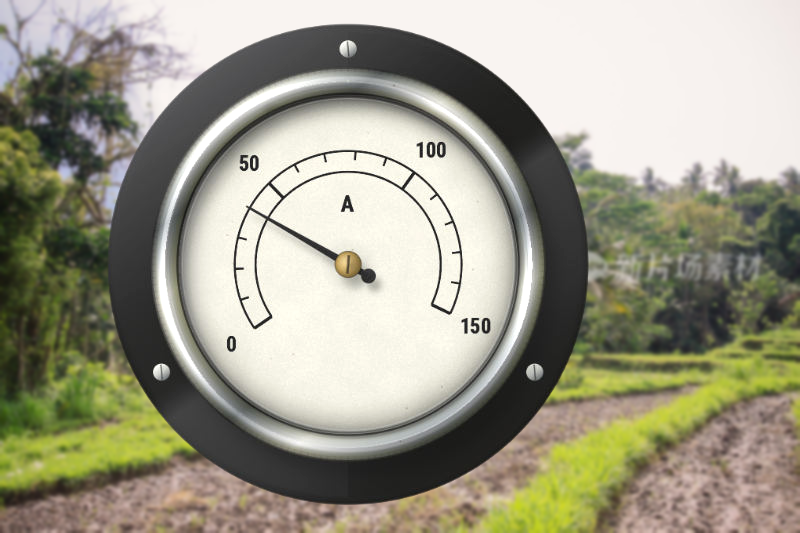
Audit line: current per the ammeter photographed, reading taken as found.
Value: 40 A
